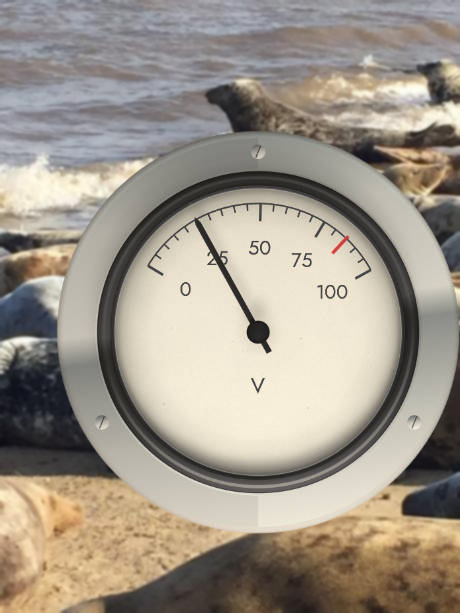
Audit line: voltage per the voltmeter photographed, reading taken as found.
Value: 25 V
